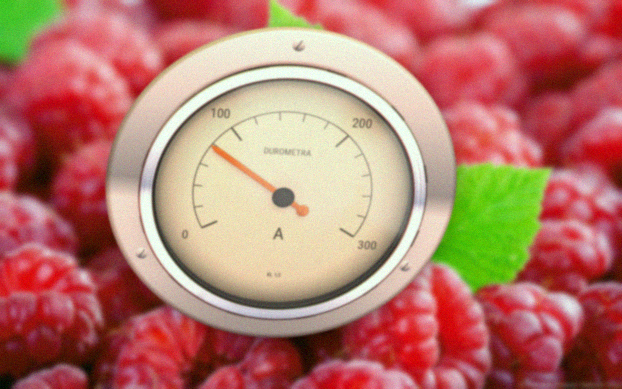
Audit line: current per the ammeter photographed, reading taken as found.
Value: 80 A
